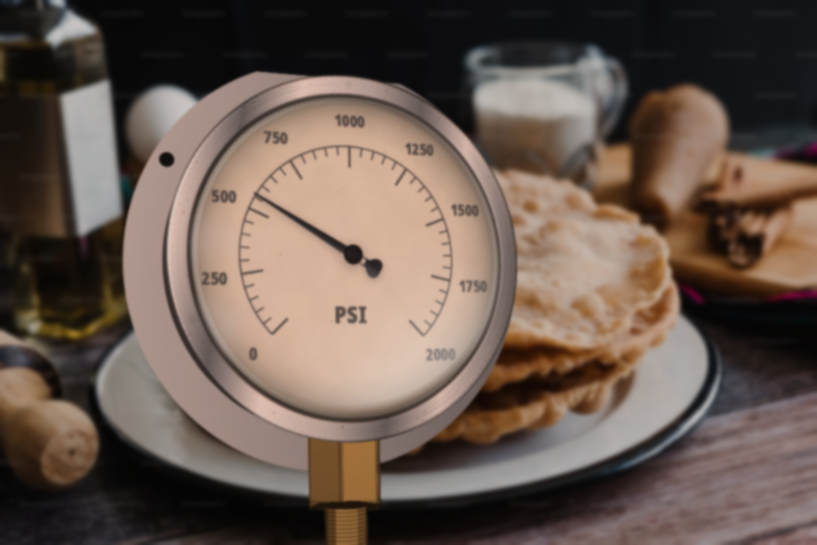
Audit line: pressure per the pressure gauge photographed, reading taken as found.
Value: 550 psi
